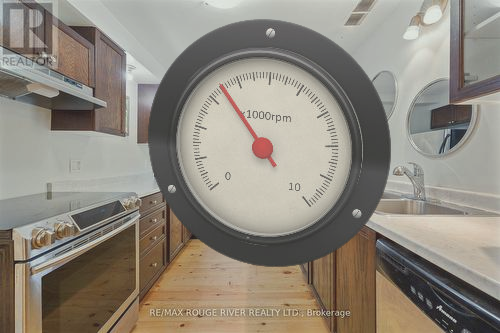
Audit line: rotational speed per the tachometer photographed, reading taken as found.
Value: 3500 rpm
